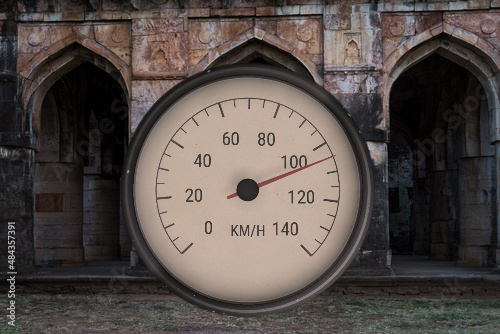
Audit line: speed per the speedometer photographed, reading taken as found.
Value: 105 km/h
